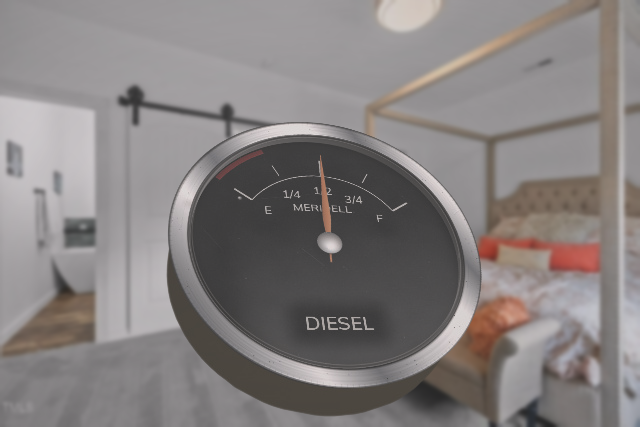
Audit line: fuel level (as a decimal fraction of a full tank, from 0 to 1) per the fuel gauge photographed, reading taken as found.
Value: 0.5
